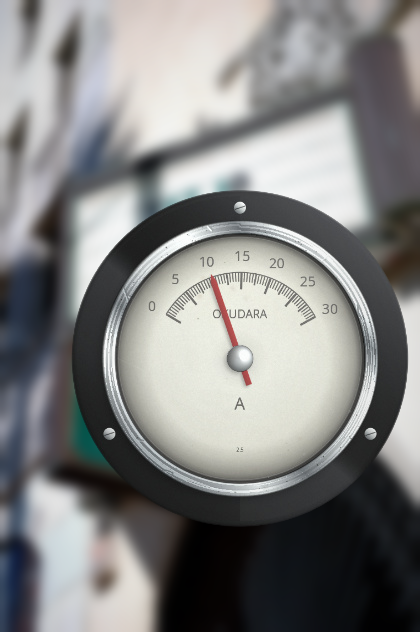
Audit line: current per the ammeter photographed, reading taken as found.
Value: 10 A
